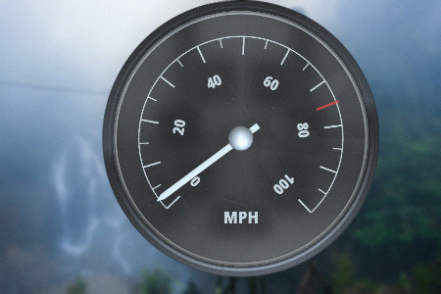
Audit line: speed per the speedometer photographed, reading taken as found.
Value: 2.5 mph
